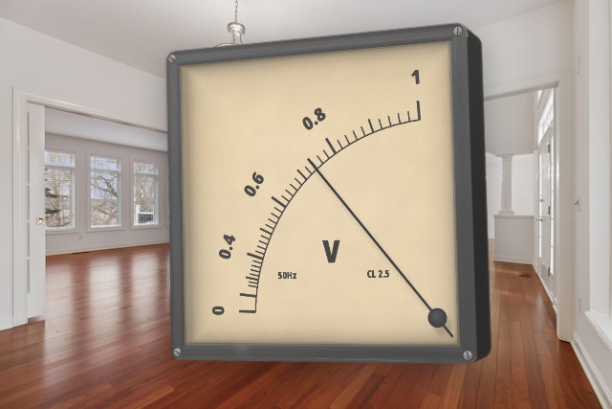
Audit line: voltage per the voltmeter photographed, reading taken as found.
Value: 0.74 V
